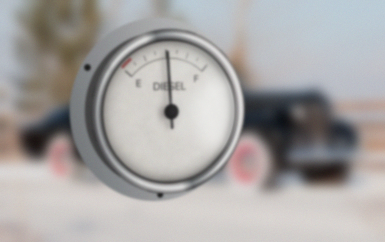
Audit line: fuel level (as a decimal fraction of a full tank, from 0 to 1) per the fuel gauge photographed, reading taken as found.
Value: 0.5
